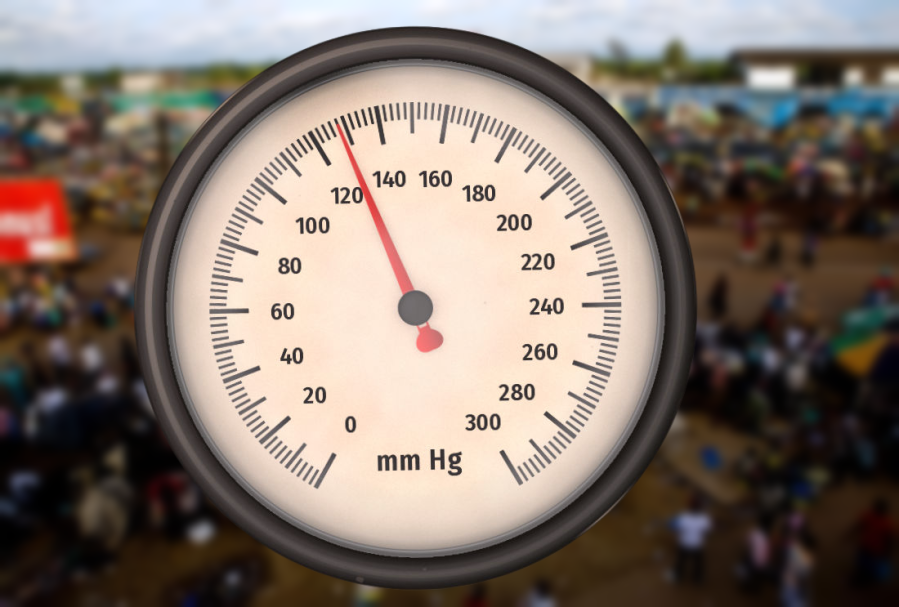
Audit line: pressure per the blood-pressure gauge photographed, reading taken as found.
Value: 128 mmHg
